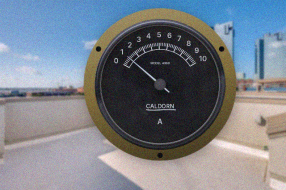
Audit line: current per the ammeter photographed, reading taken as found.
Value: 1 A
